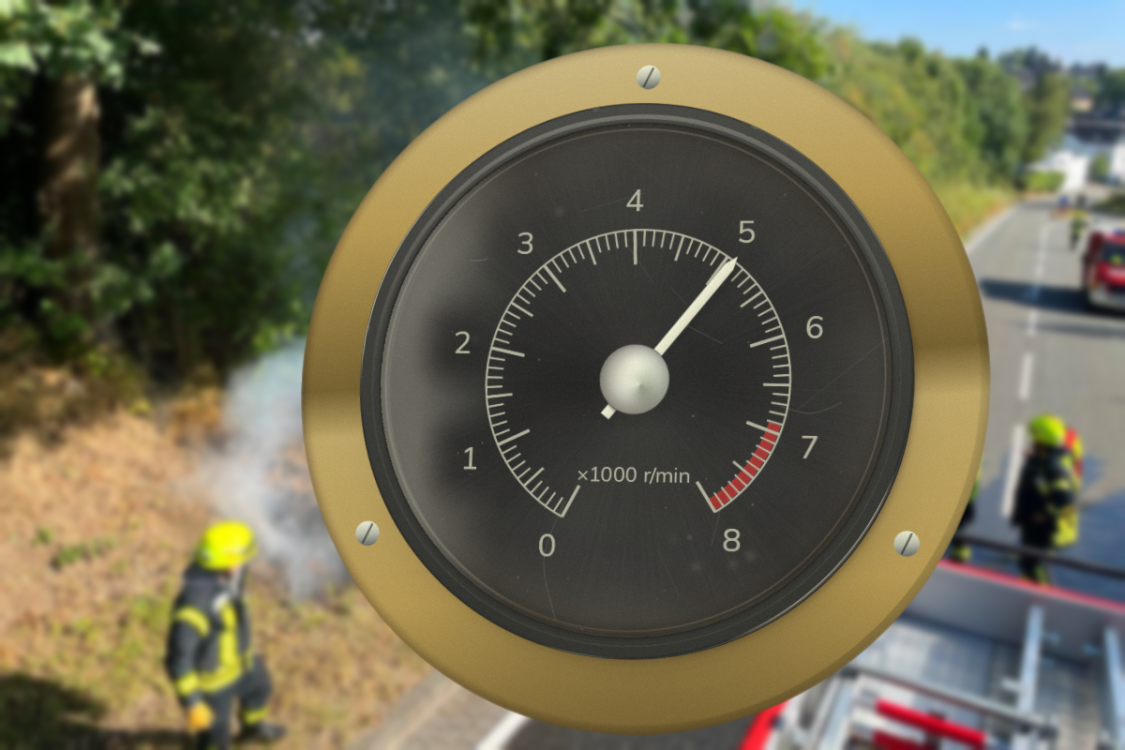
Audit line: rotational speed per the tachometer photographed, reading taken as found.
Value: 5100 rpm
